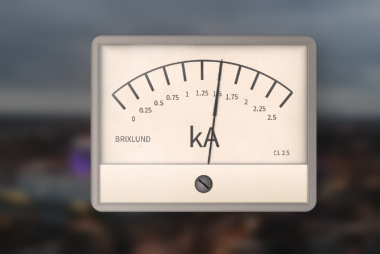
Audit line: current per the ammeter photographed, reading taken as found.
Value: 1.5 kA
